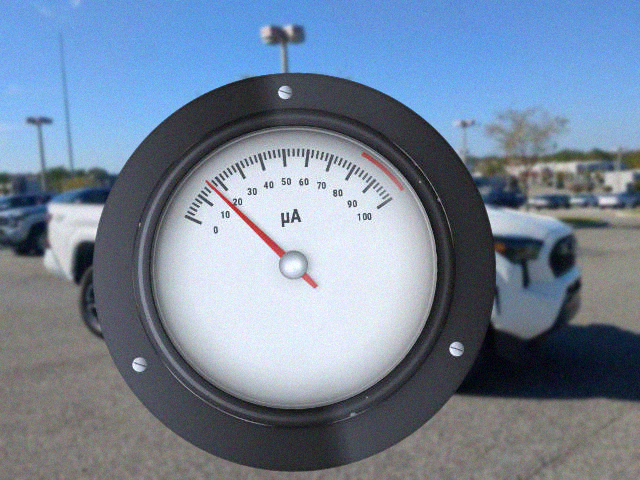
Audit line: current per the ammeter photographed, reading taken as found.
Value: 16 µA
